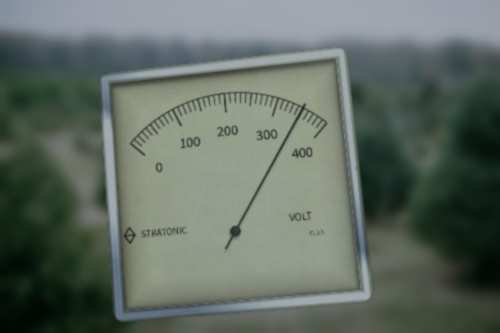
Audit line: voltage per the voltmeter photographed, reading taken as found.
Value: 350 V
